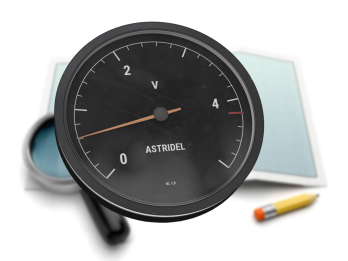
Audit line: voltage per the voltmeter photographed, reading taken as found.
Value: 0.6 V
